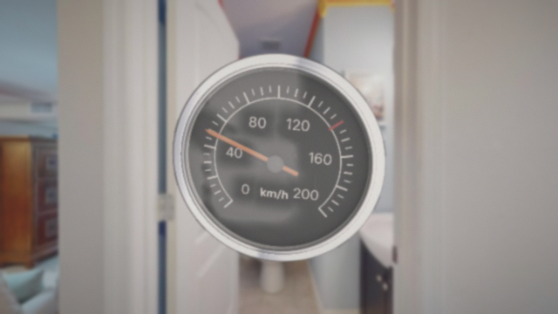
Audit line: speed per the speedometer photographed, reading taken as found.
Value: 50 km/h
